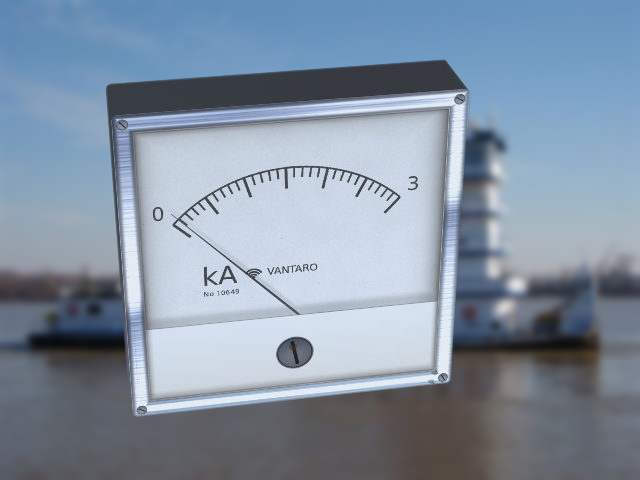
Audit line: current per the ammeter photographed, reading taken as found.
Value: 0.1 kA
